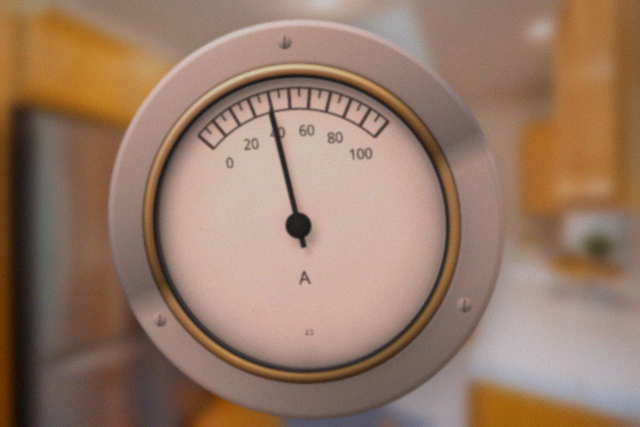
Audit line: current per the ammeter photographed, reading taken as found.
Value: 40 A
